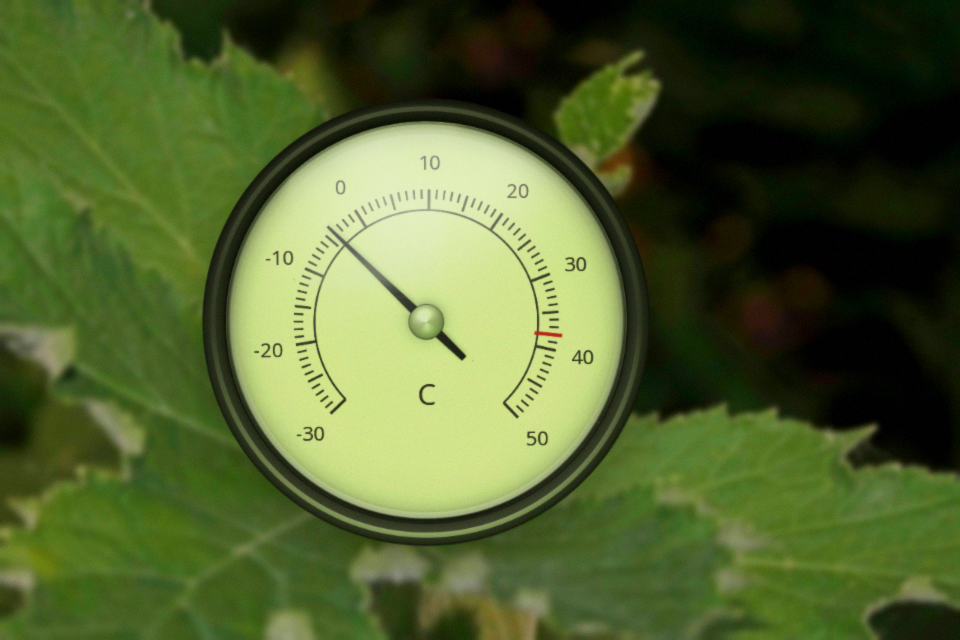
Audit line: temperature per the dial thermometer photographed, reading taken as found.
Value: -4 °C
